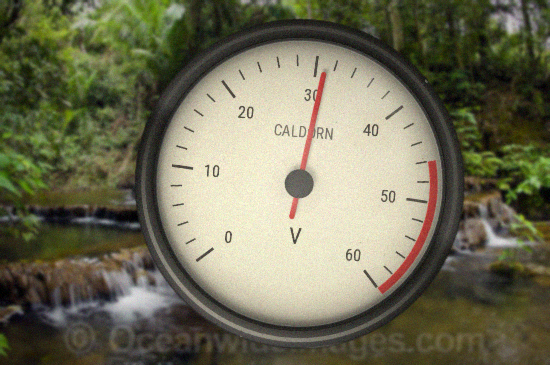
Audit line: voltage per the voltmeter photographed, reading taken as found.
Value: 31 V
